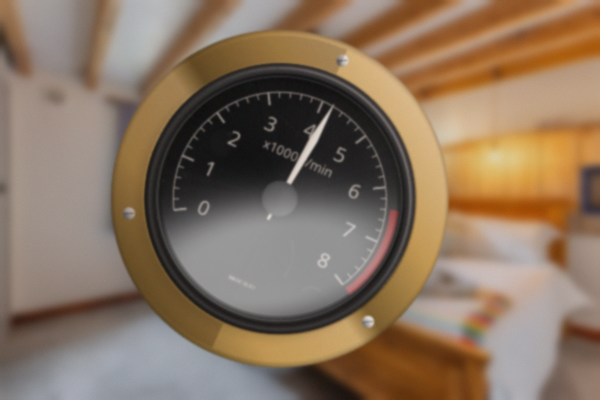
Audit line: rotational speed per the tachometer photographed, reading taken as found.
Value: 4200 rpm
